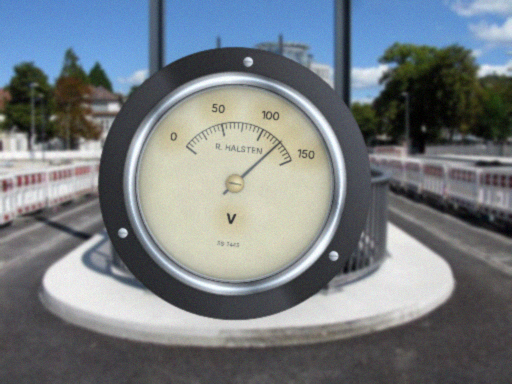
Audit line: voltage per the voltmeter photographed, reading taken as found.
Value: 125 V
